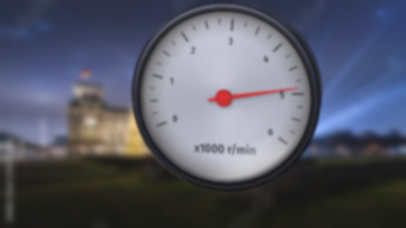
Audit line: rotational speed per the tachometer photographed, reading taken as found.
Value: 4875 rpm
